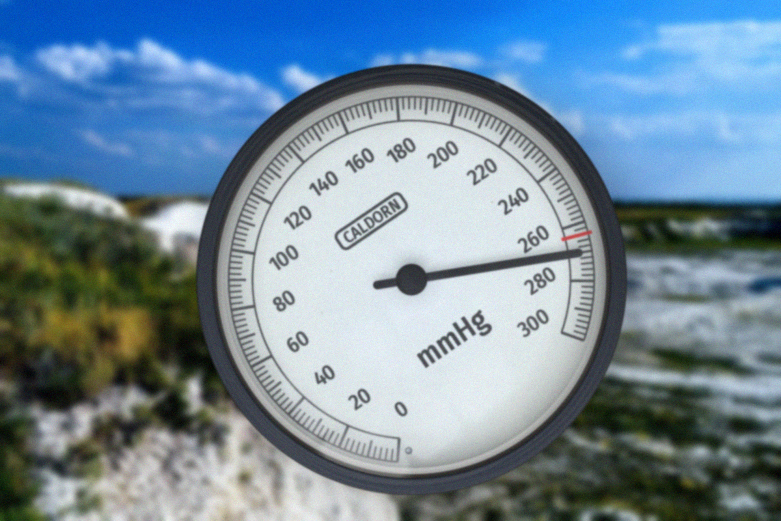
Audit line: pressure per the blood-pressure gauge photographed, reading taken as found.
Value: 270 mmHg
